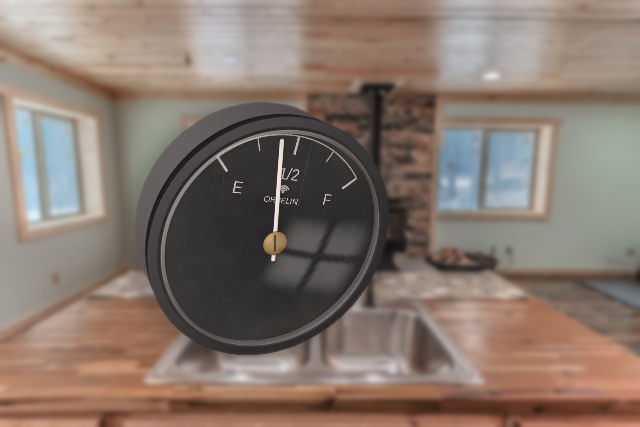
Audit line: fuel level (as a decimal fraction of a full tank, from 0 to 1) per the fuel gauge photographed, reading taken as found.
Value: 0.375
